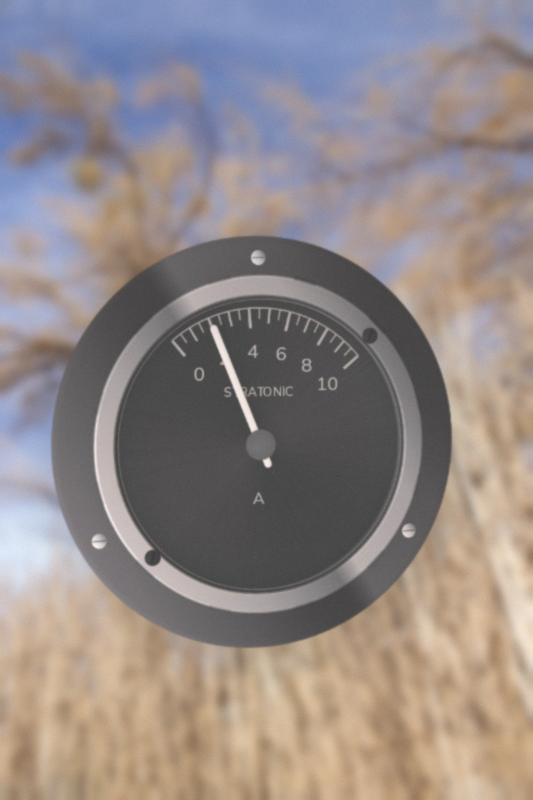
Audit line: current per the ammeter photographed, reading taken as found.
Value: 2 A
